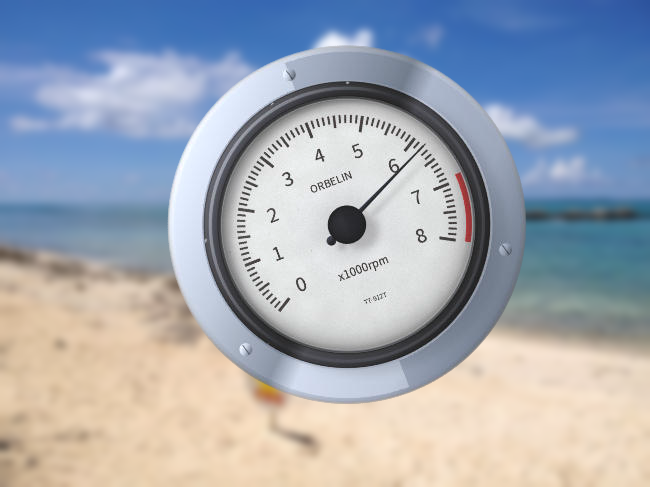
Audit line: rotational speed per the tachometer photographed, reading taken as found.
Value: 6200 rpm
